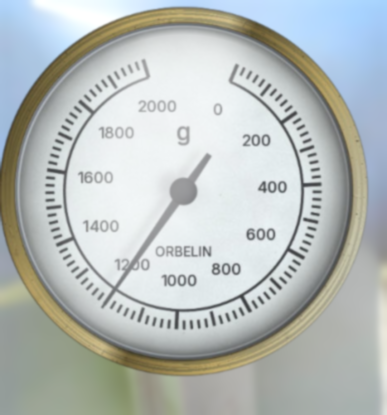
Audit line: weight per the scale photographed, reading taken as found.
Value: 1200 g
